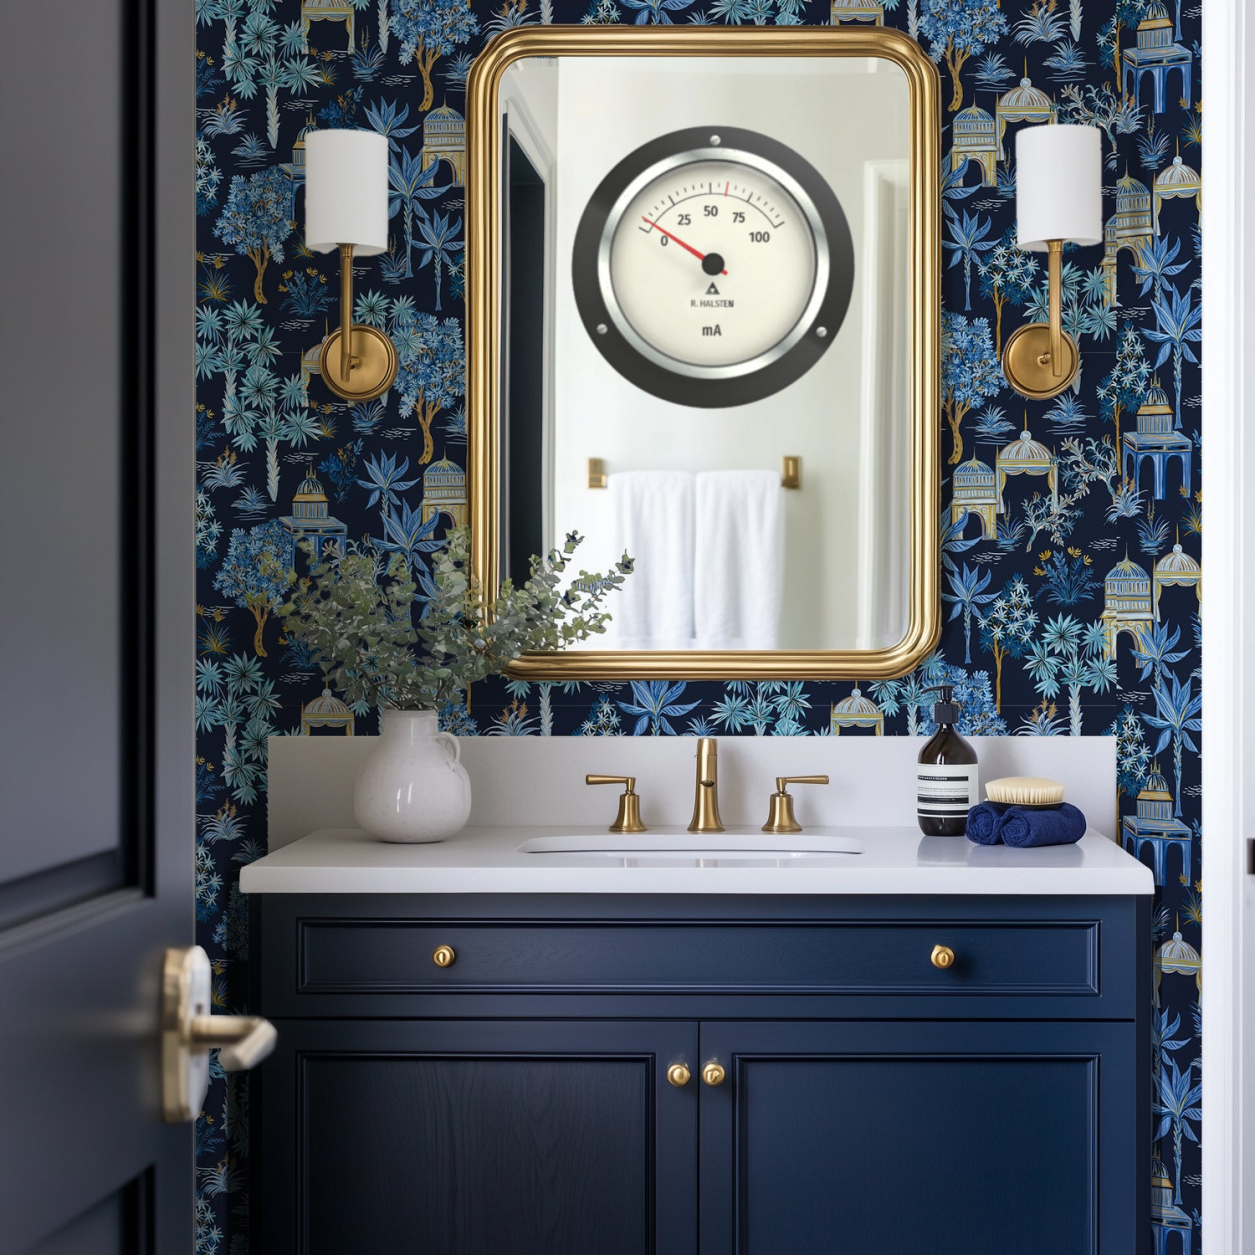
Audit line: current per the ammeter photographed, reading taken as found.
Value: 5 mA
